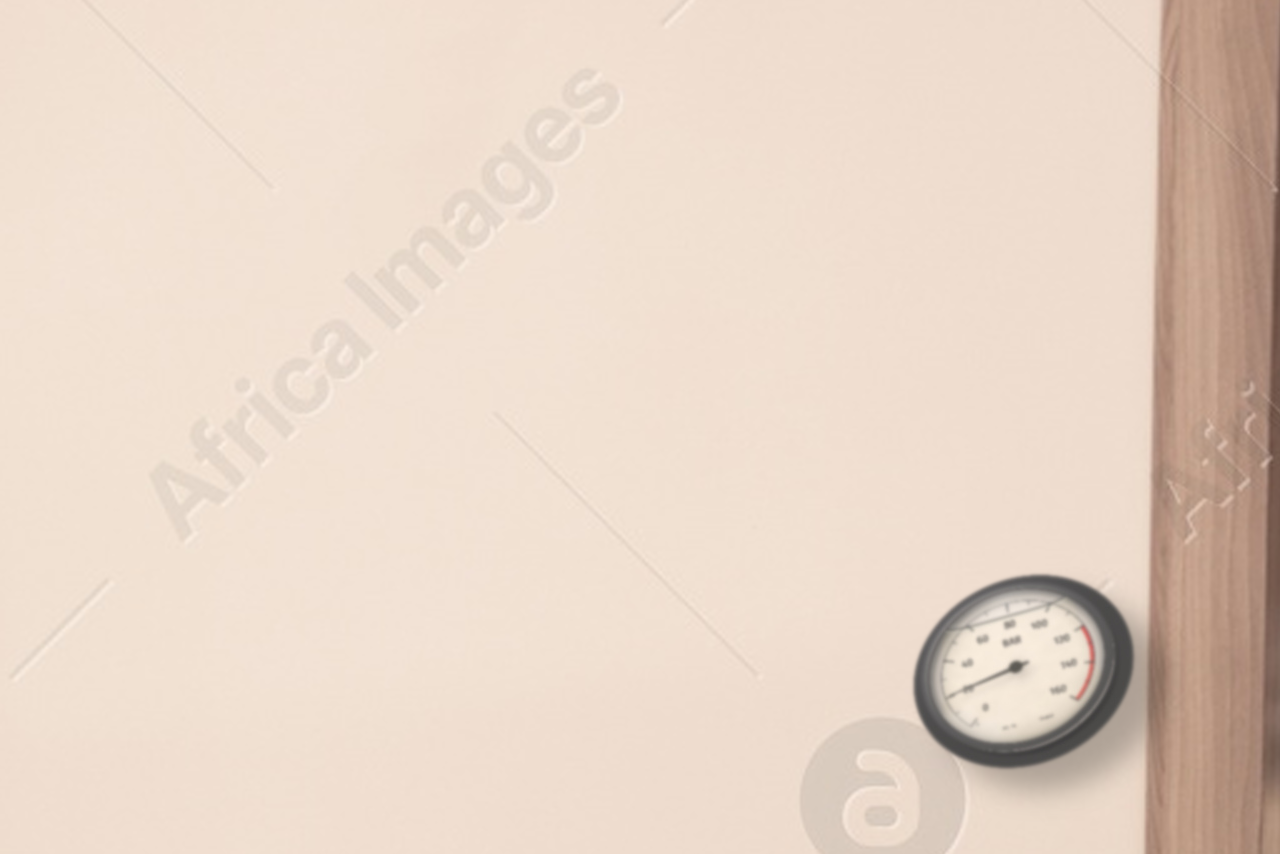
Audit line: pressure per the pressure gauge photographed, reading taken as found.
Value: 20 bar
